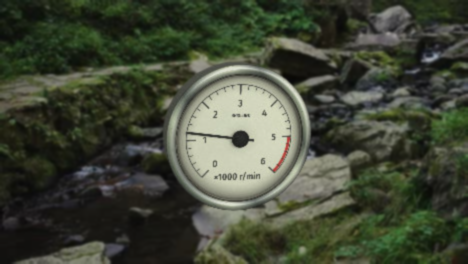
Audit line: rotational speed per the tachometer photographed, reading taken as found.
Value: 1200 rpm
